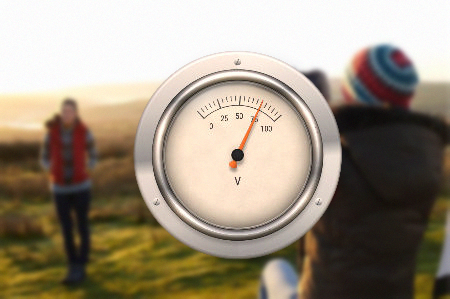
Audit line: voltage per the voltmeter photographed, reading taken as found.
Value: 75 V
